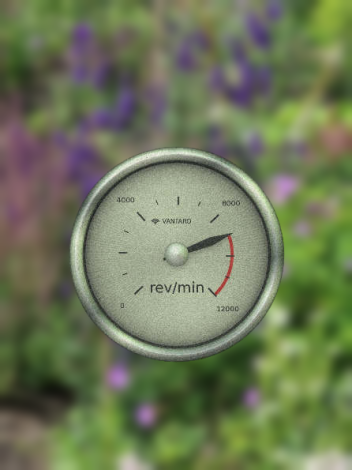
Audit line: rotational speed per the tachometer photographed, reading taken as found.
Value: 9000 rpm
